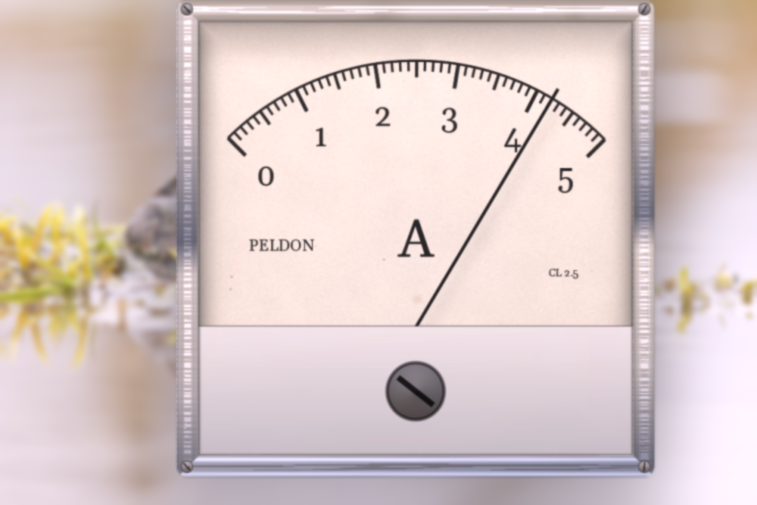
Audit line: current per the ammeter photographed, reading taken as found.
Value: 4.2 A
